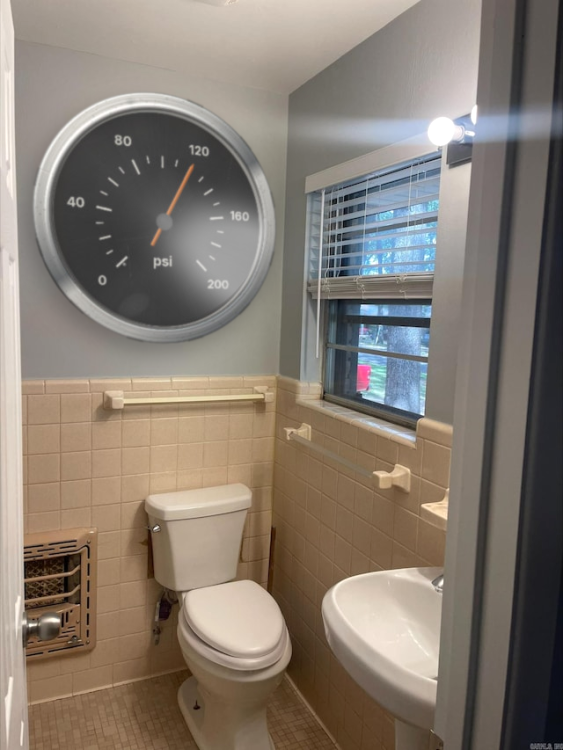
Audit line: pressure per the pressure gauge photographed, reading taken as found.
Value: 120 psi
